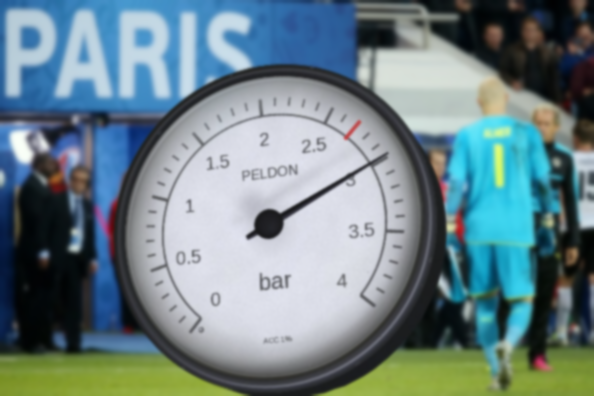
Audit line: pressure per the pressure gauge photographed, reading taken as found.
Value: 3 bar
